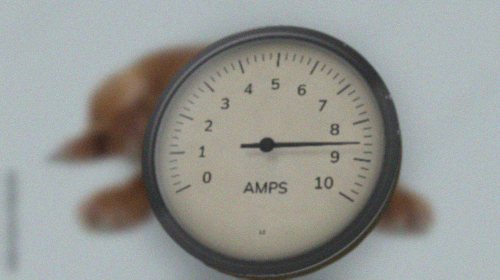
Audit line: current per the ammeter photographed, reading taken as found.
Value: 8.6 A
